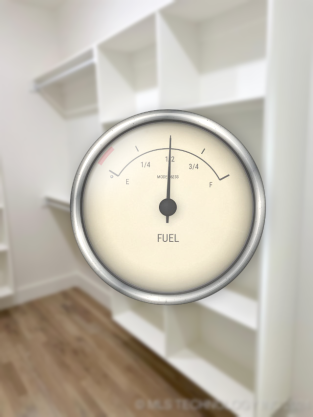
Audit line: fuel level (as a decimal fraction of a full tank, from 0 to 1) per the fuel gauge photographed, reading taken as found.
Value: 0.5
